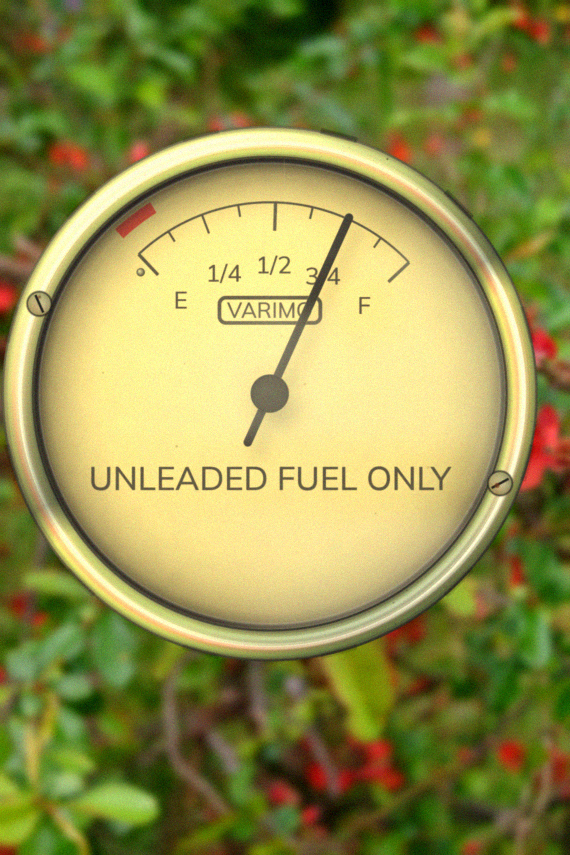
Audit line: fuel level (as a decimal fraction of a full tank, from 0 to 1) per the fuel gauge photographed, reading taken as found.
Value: 0.75
